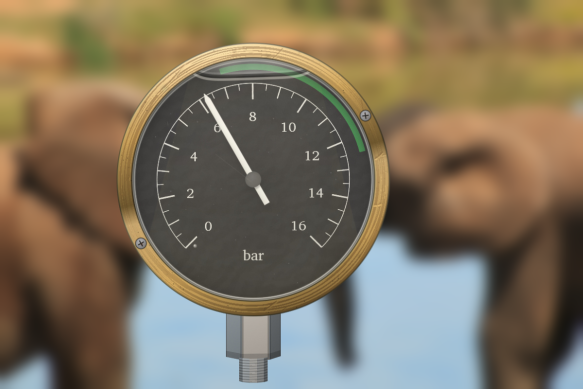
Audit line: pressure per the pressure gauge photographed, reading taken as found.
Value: 6.25 bar
